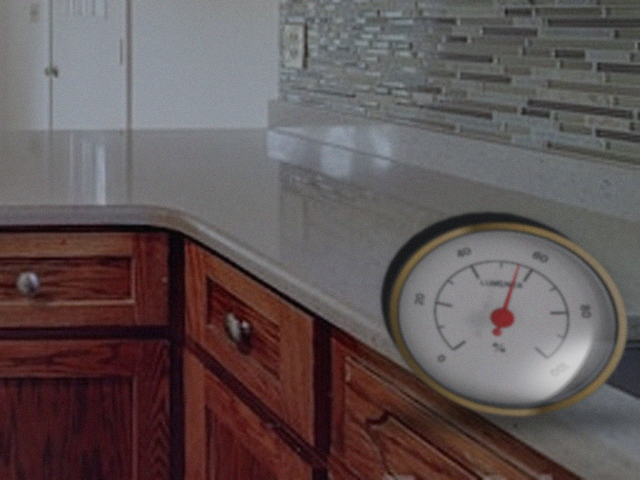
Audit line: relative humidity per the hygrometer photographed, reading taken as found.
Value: 55 %
